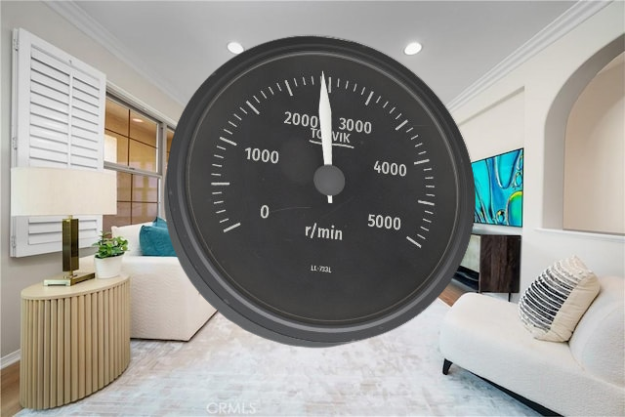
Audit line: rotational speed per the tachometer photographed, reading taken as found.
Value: 2400 rpm
